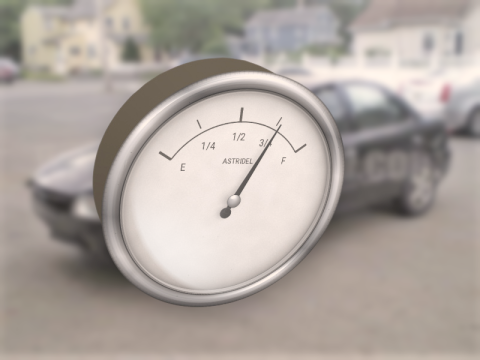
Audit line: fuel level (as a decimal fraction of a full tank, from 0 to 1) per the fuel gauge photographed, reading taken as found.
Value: 0.75
